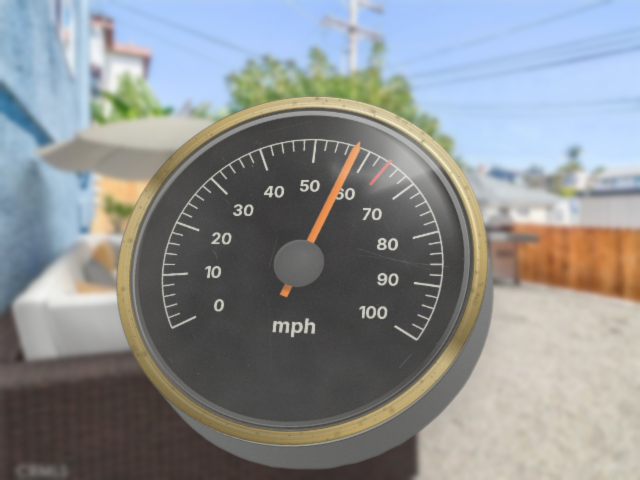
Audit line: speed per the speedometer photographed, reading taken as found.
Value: 58 mph
